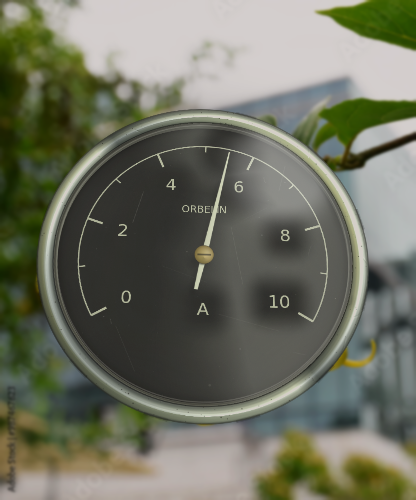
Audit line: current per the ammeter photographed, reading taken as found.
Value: 5.5 A
